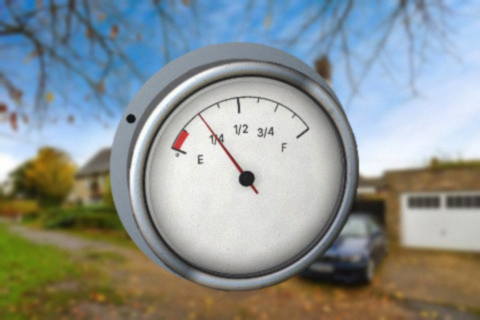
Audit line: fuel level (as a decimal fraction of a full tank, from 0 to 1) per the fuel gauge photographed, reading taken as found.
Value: 0.25
